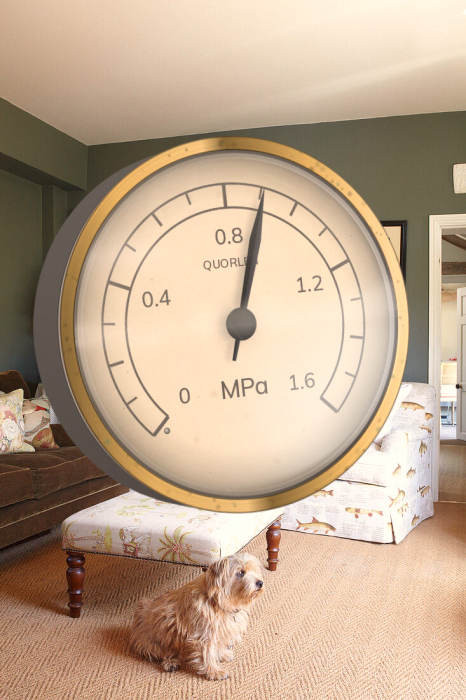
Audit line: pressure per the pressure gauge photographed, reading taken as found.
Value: 0.9 MPa
